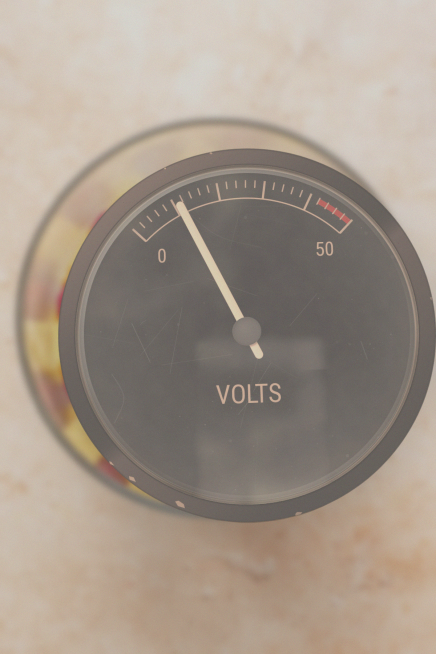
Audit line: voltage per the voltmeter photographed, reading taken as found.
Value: 11 V
